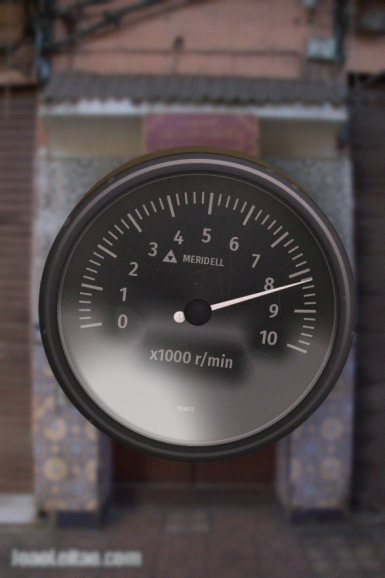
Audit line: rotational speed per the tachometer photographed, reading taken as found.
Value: 8200 rpm
